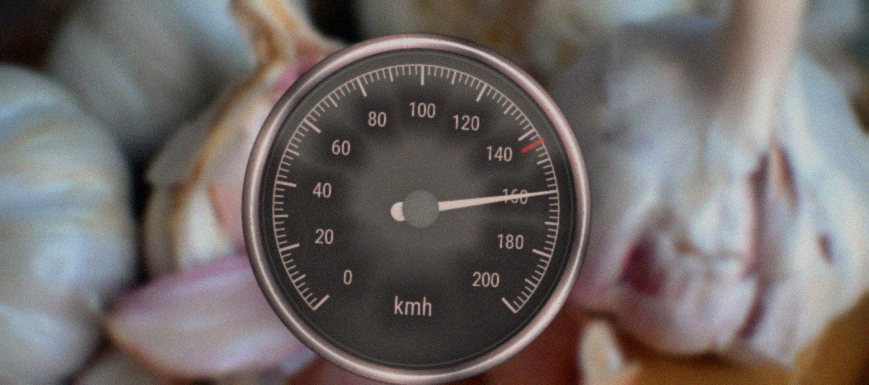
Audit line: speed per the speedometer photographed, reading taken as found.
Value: 160 km/h
